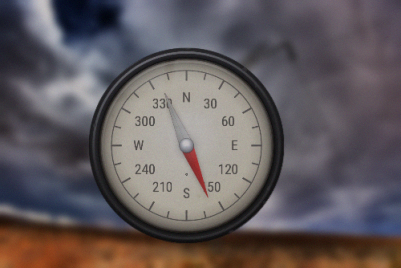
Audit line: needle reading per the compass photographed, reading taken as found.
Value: 157.5 °
